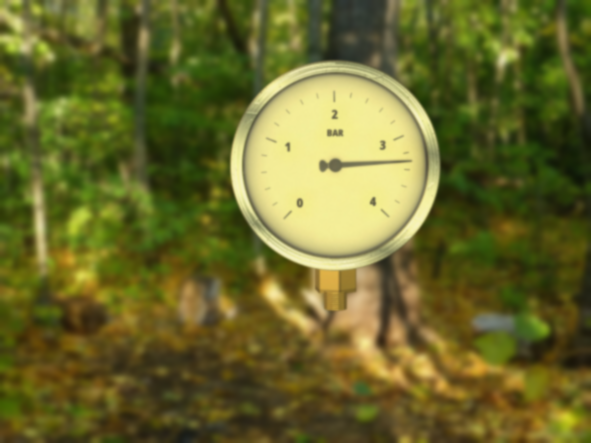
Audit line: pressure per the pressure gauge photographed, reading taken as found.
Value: 3.3 bar
